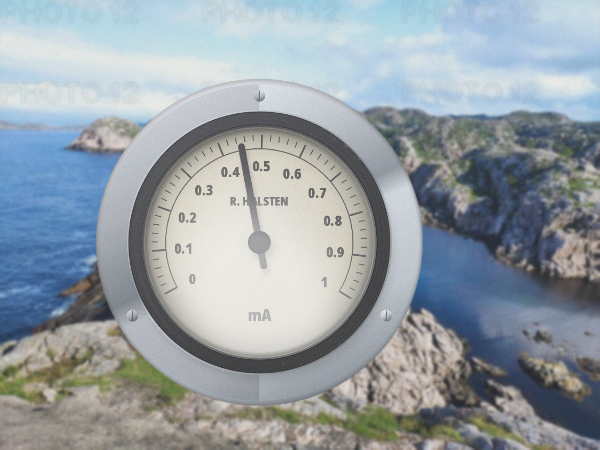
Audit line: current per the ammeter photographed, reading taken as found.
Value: 0.45 mA
